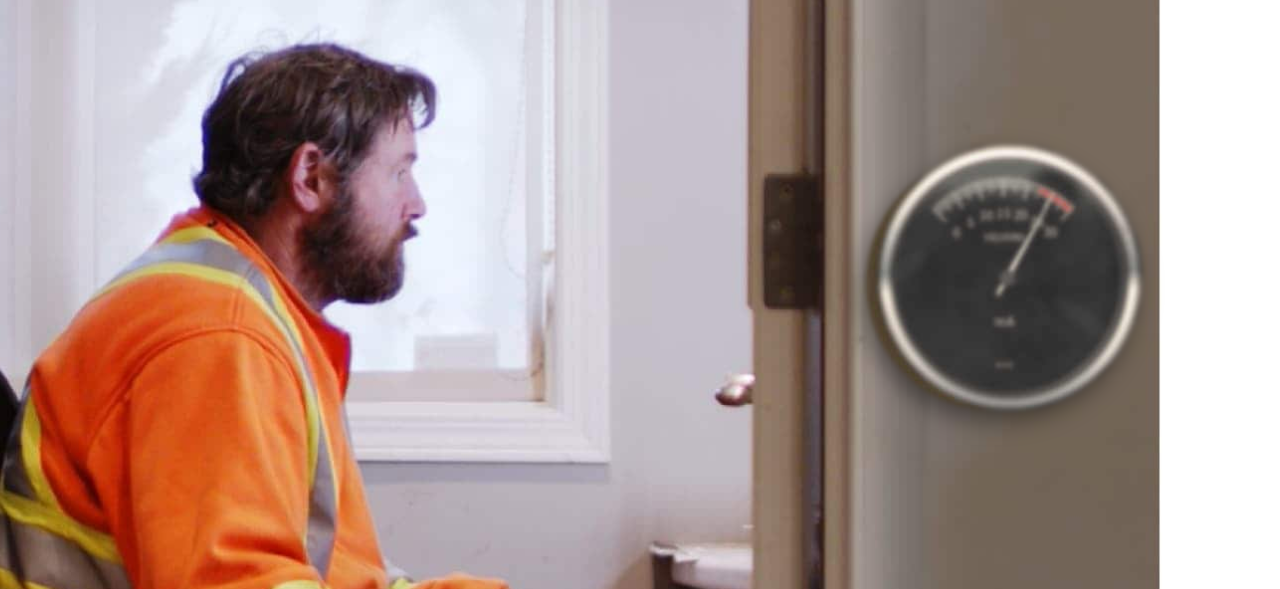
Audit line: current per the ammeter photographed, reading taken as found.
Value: 25 mA
